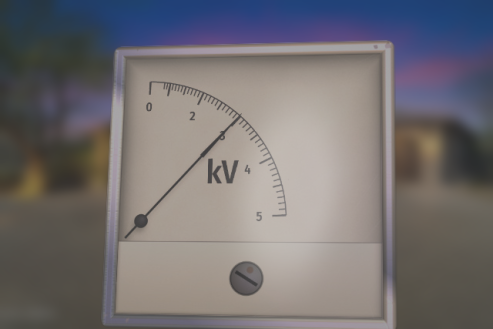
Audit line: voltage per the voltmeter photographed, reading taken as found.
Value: 3 kV
